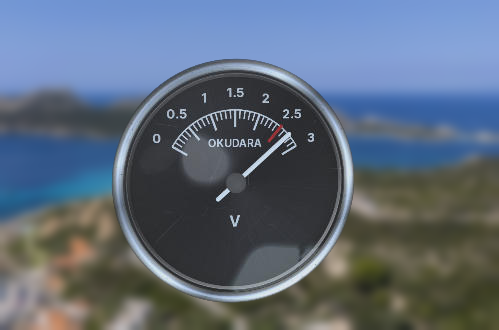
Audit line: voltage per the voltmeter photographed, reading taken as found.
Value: 2.7 V
